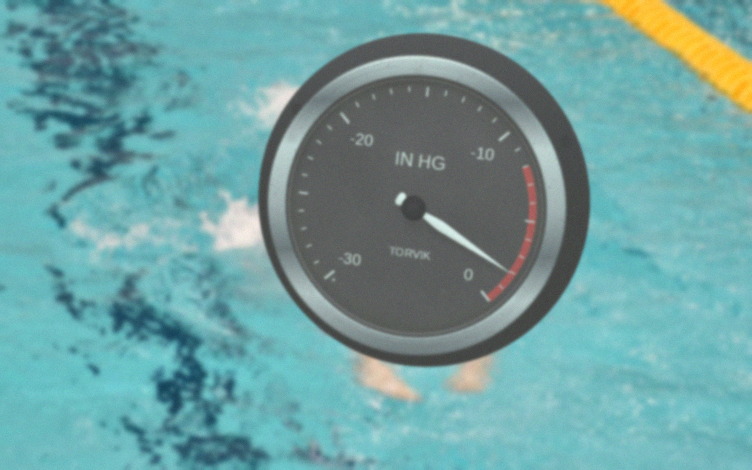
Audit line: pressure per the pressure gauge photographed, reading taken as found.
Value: -2 inHg
